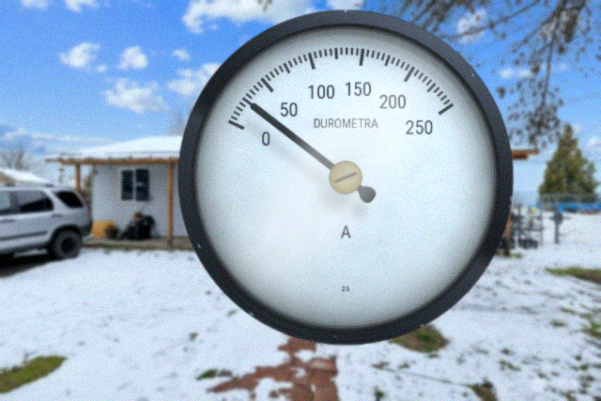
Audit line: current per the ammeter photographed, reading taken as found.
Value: 25 A
